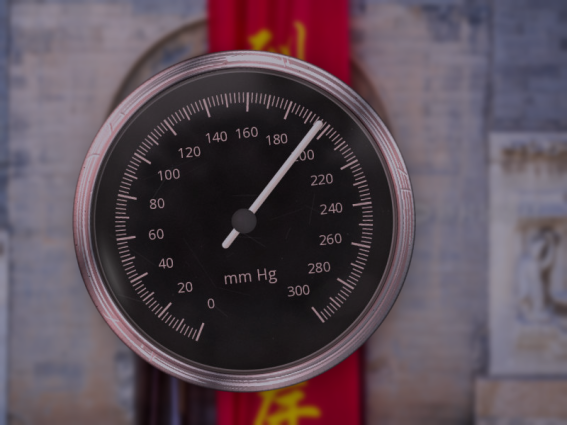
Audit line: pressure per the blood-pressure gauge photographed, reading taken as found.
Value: 196 mmHg
